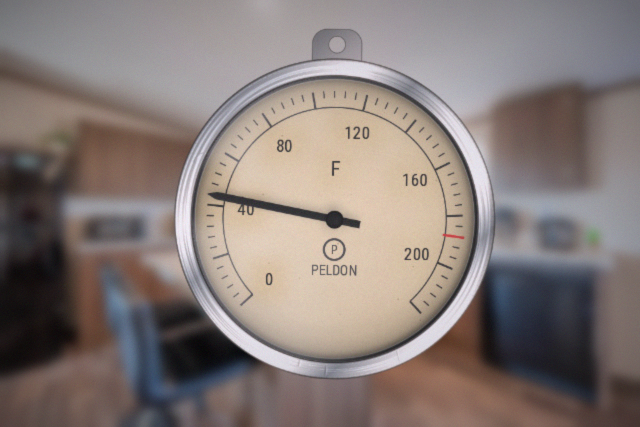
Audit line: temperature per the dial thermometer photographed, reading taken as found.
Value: 44 °F
